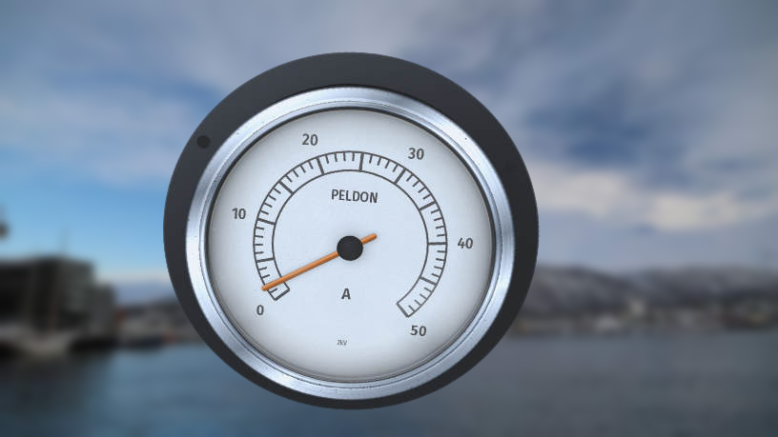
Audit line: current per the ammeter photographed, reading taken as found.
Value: 2 A
